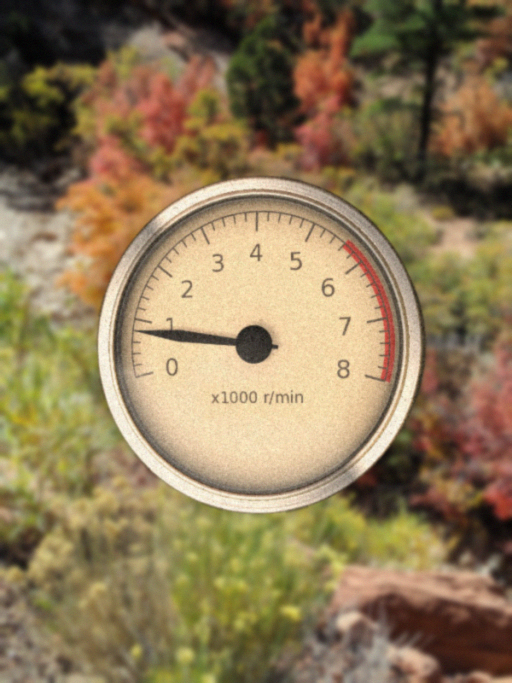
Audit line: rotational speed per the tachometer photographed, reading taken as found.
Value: 800 rpm
